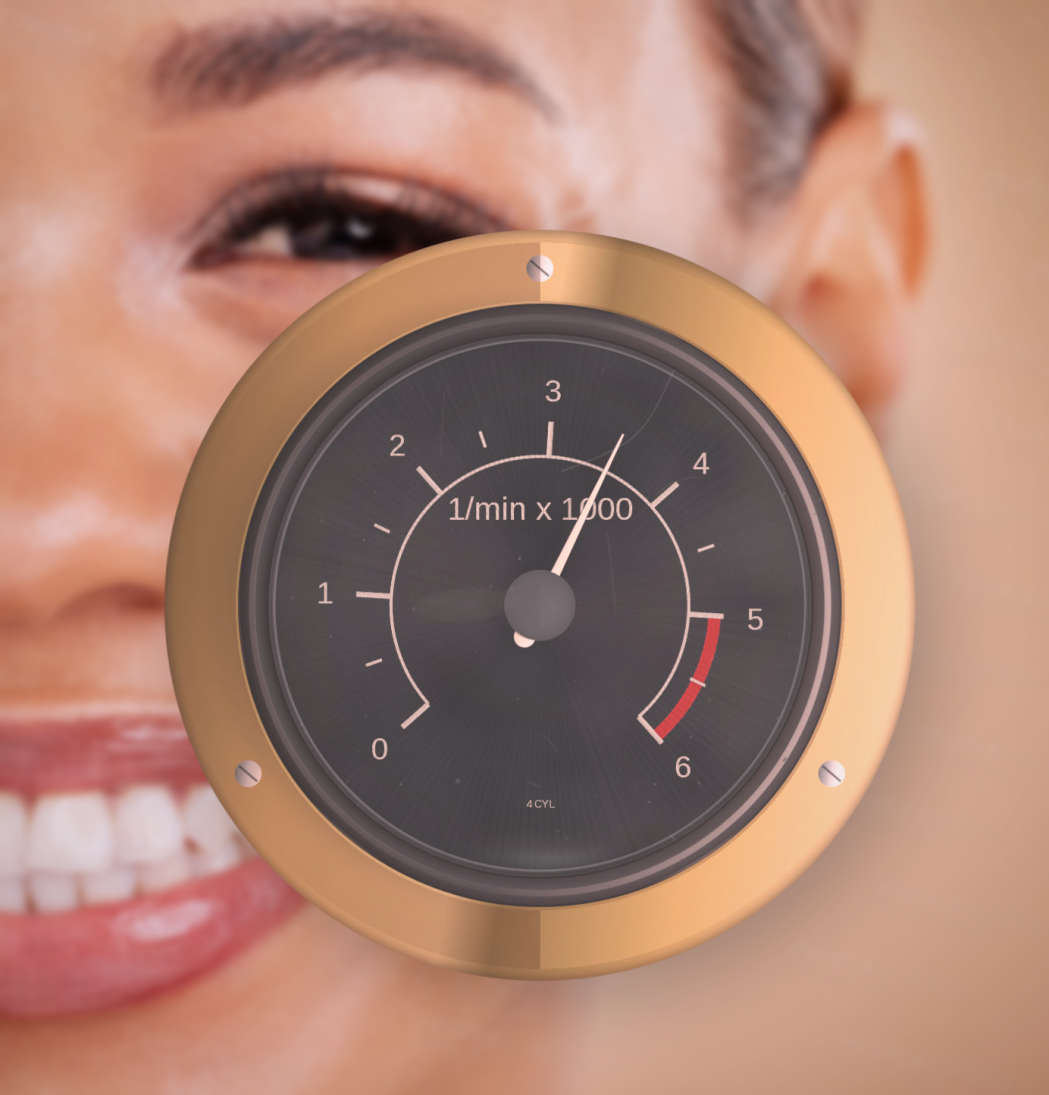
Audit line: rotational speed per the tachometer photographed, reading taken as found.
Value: 3500 rpm
